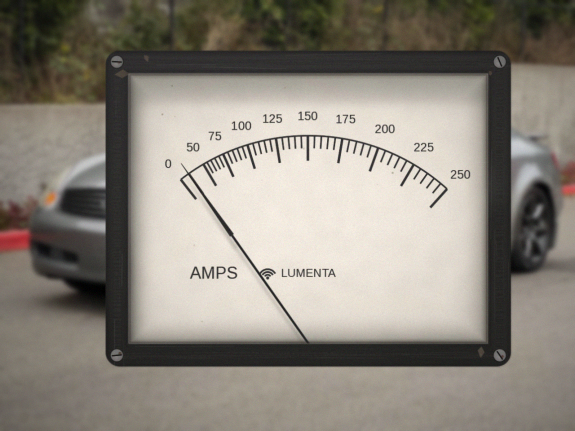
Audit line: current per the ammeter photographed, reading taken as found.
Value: 25 A
